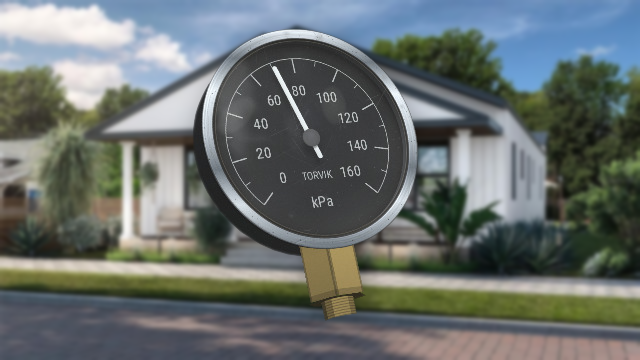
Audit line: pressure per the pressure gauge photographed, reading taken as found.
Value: 70 kPa
